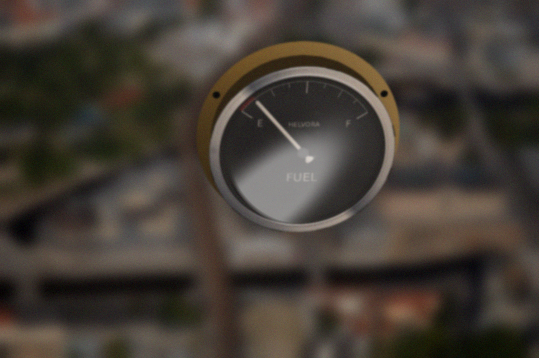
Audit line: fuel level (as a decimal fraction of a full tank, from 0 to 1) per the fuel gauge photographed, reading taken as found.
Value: 0.125
